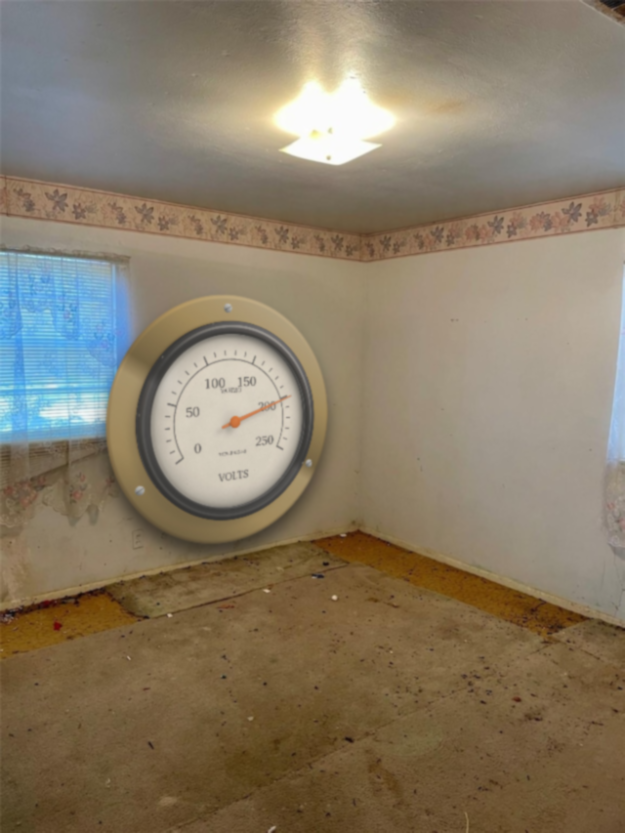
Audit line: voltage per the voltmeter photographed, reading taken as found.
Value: 200 V
